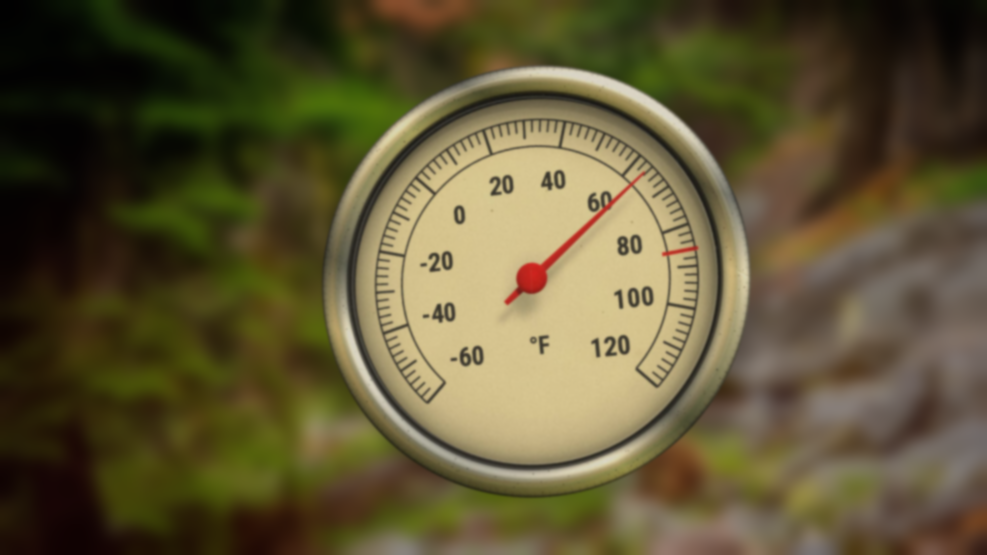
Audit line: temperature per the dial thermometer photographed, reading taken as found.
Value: 64 °F
